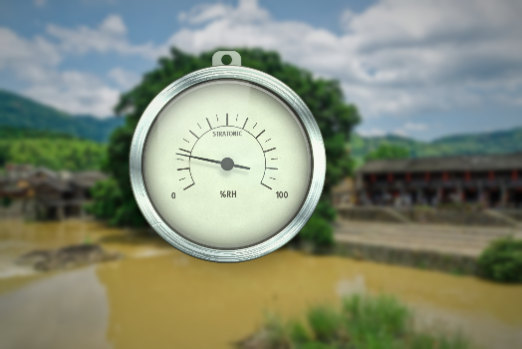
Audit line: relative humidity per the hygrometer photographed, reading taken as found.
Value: 17.5 %
